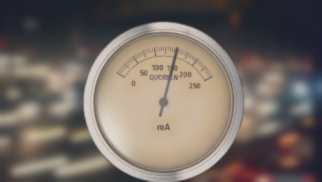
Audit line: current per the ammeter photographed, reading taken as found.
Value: 150 mA
